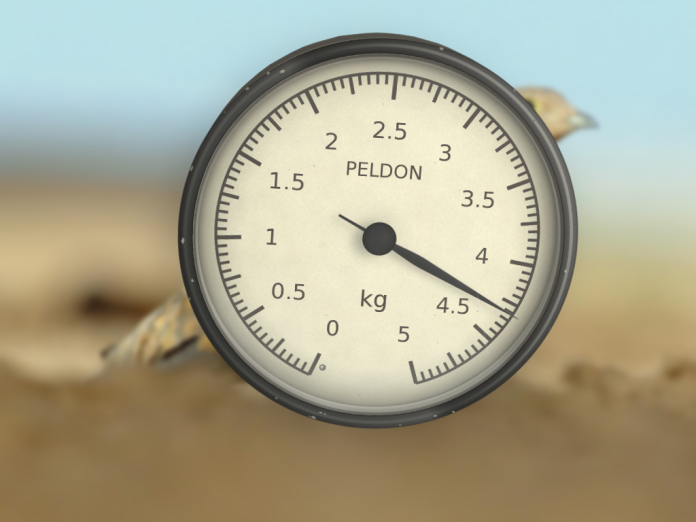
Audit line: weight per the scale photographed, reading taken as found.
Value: 4.3 kg
